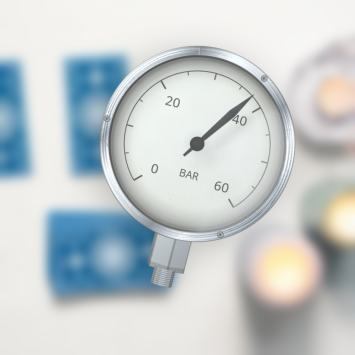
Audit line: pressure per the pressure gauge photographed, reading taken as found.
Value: 37.5 bar
